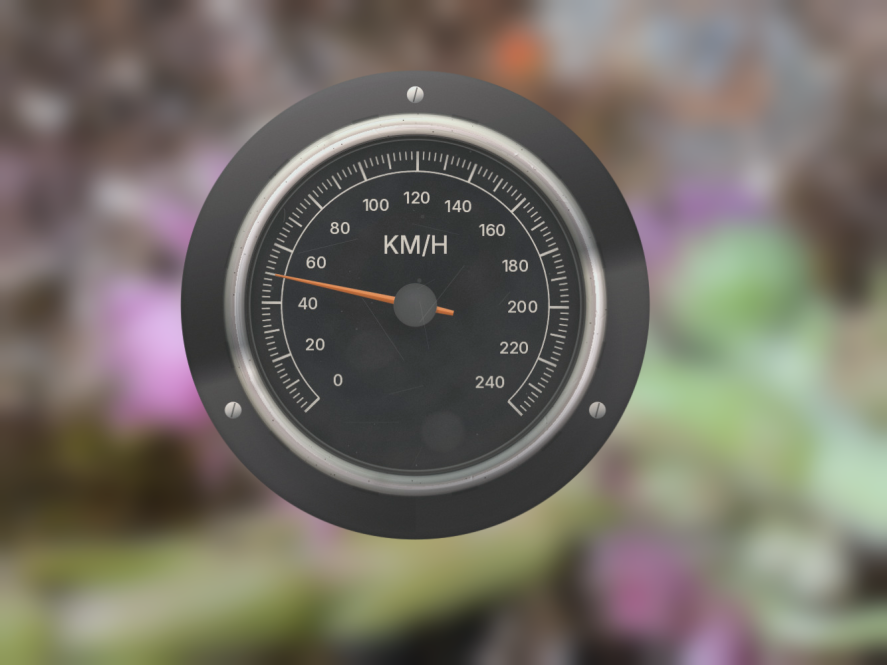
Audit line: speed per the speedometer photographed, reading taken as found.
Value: 50 km/h
